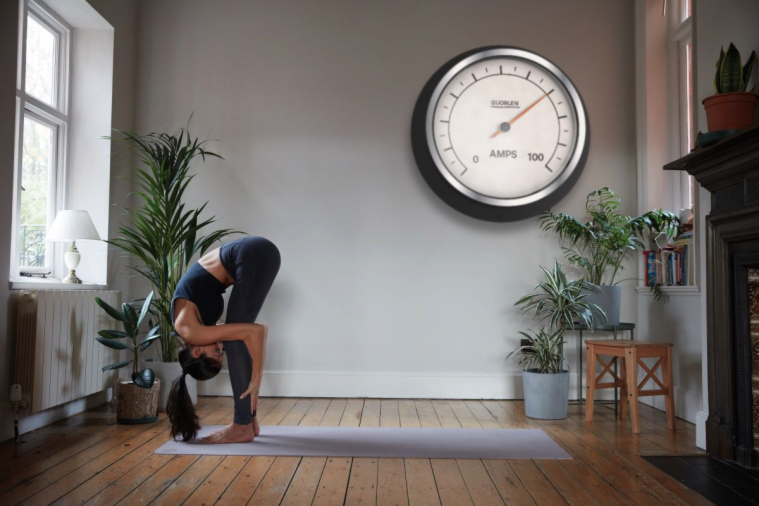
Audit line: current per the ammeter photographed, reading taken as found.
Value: 70 A
